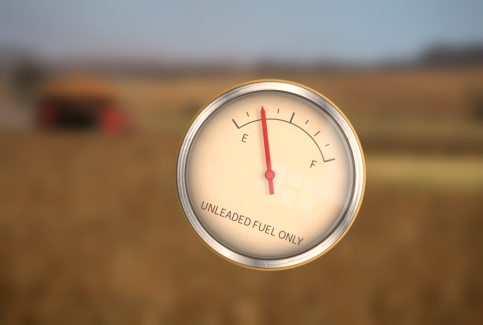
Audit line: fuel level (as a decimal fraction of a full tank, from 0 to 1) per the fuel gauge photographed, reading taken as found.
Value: 0.25
